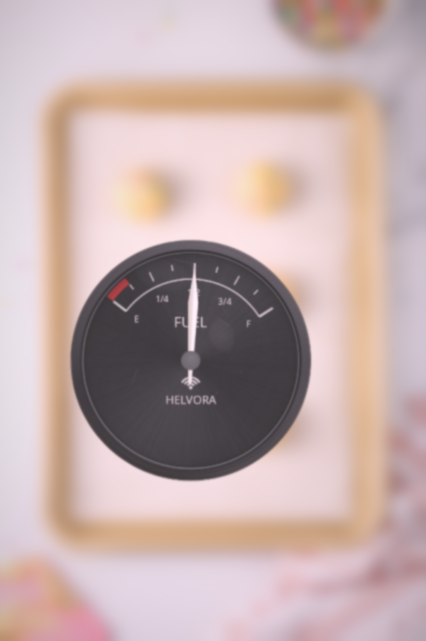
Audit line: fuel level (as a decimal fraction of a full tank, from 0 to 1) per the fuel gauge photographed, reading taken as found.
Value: 0.5
